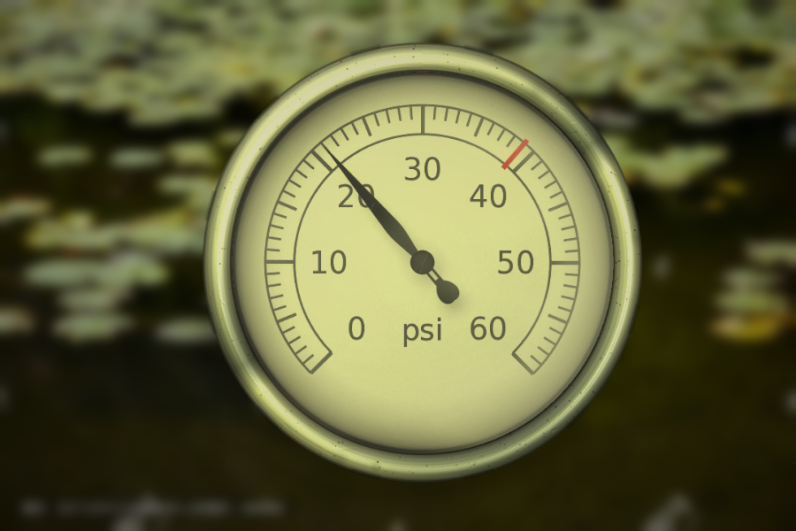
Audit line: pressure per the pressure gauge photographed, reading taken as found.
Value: 21 psi
